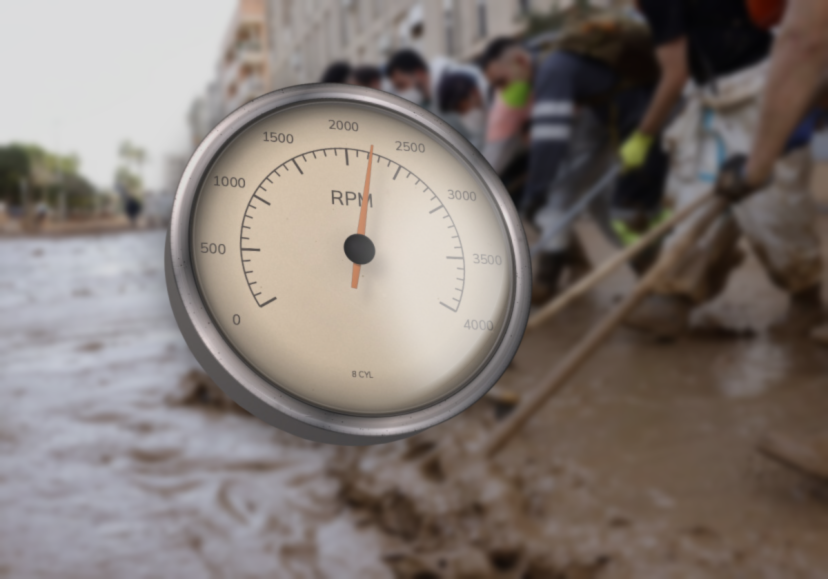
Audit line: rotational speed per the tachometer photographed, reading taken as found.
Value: 2200 rpm
